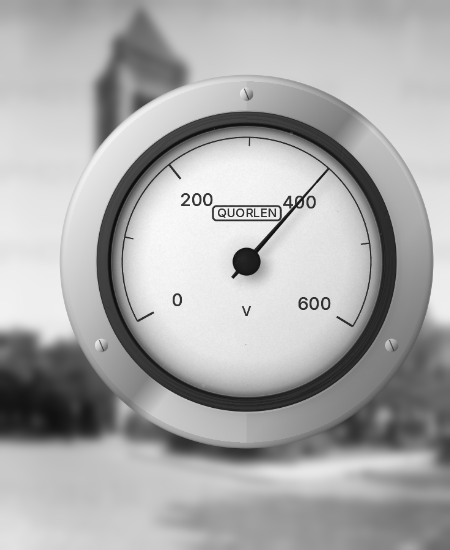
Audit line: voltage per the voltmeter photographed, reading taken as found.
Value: 400 V
